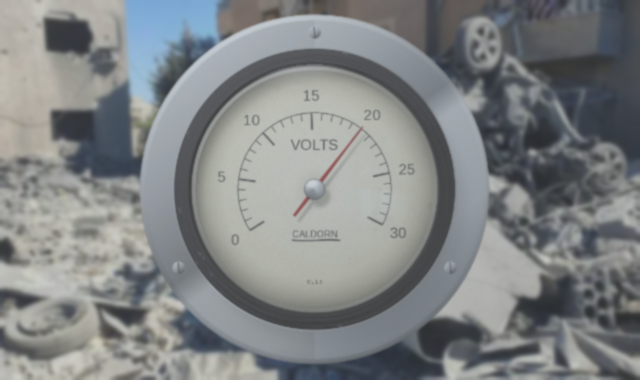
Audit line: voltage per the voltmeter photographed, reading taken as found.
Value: 20 V
